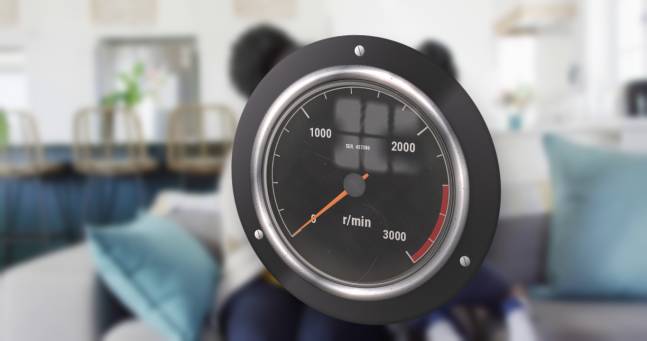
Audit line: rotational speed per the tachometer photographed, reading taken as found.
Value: 0 rpm
